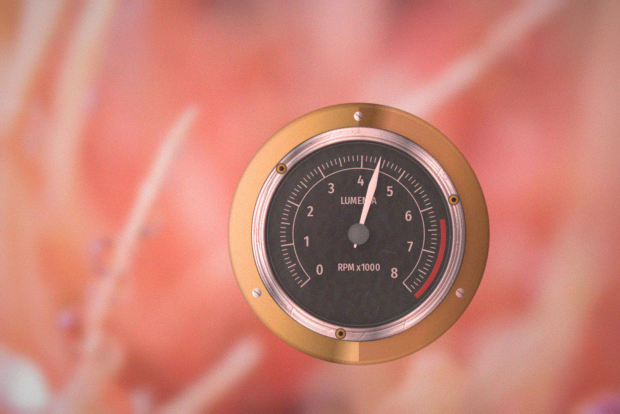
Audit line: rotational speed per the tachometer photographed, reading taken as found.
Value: 4400 rpm
